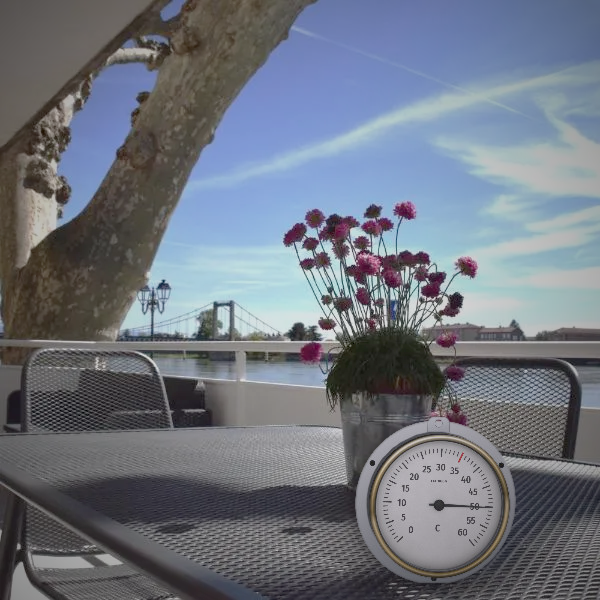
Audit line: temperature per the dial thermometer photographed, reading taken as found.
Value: 50 °C
